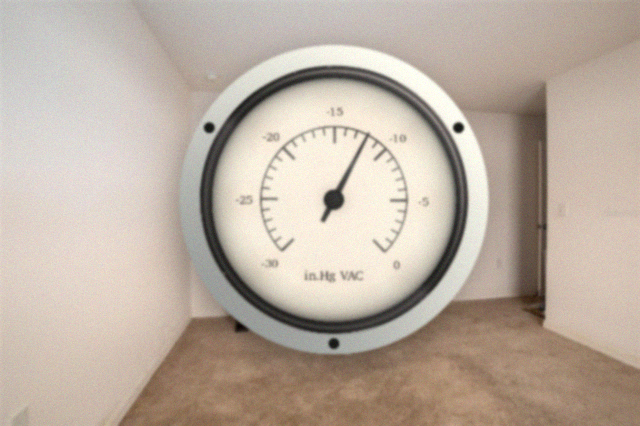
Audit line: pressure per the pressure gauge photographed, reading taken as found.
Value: -12 inHg
